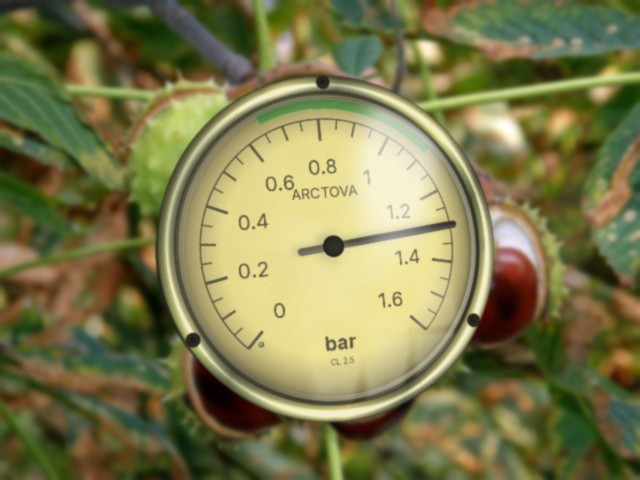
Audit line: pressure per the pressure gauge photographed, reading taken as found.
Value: 1.3 bar
